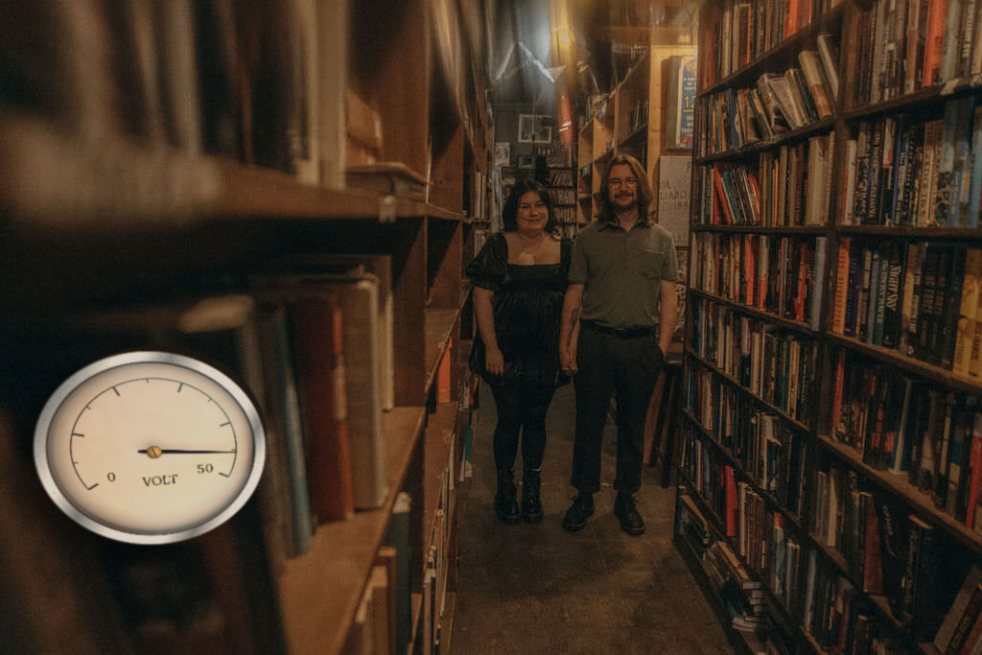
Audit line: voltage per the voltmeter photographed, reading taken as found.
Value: 45 V
